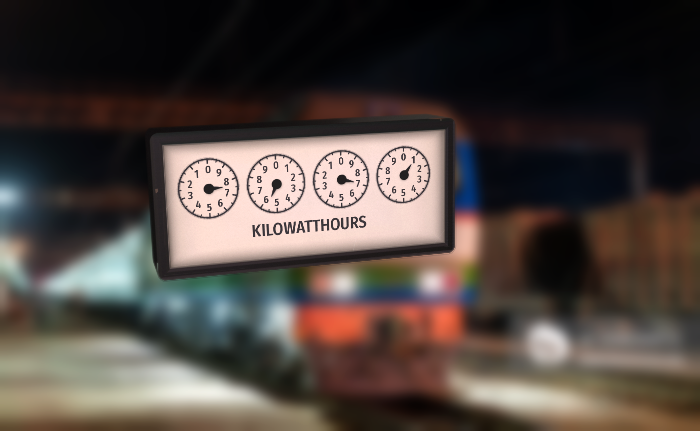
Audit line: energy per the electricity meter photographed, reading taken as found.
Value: 7571 kWh
